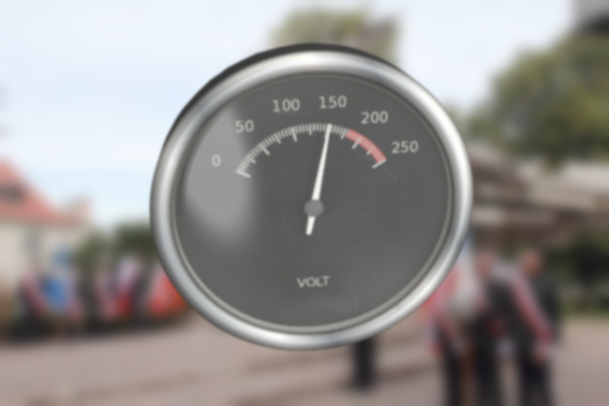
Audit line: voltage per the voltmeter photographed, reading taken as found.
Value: 150 V
